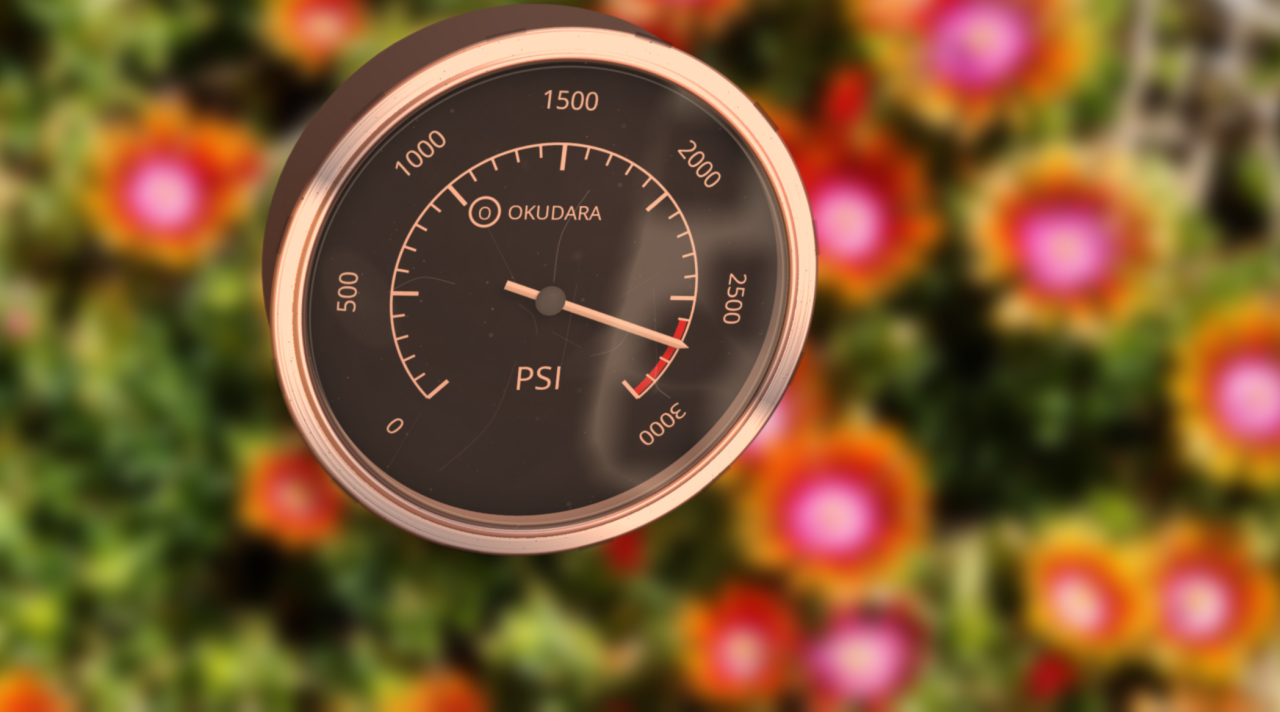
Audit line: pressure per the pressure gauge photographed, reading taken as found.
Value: 2700 psi
